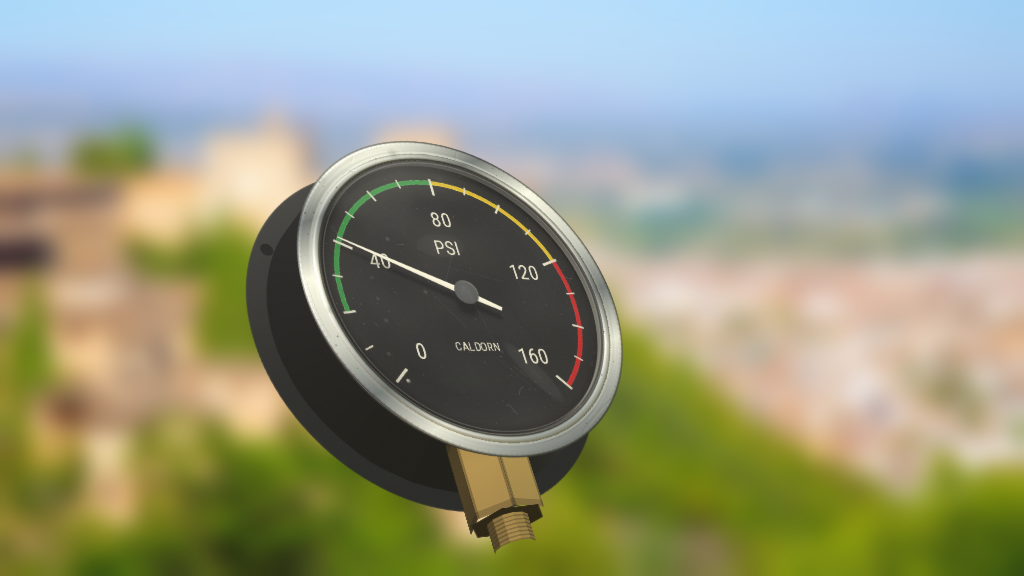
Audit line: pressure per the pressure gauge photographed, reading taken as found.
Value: 40 psi
